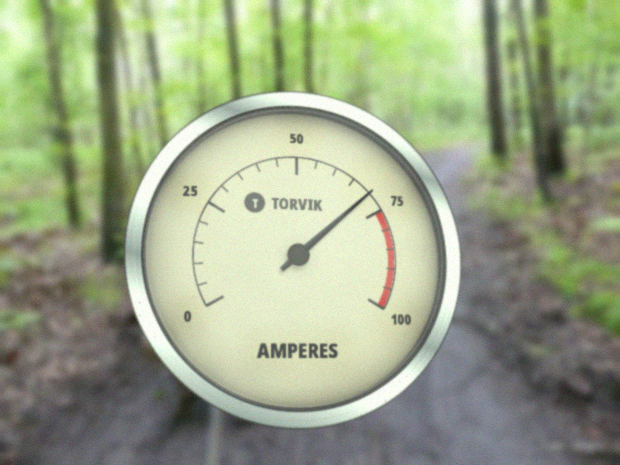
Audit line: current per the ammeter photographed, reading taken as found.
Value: 70 A
